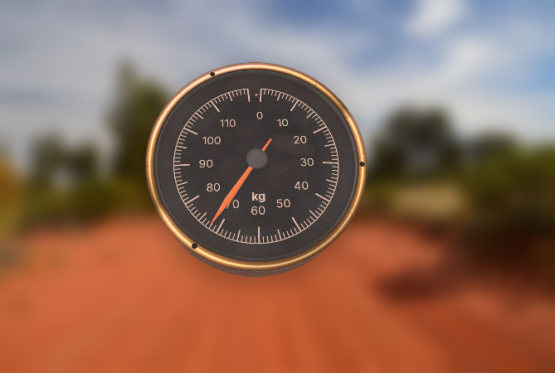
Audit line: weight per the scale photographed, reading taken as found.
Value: 72 kg
